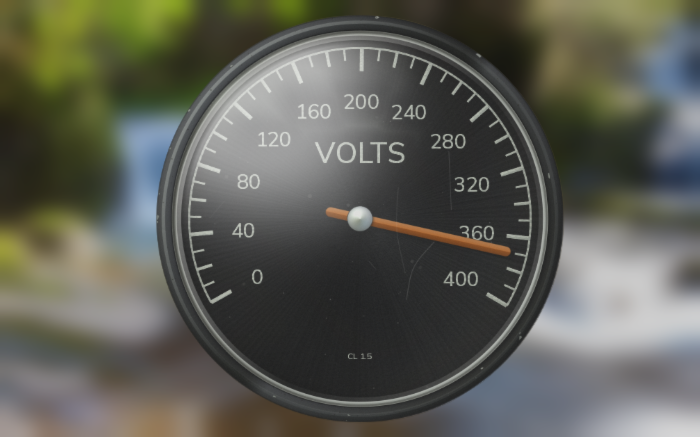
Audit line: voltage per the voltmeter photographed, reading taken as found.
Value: 370 V
